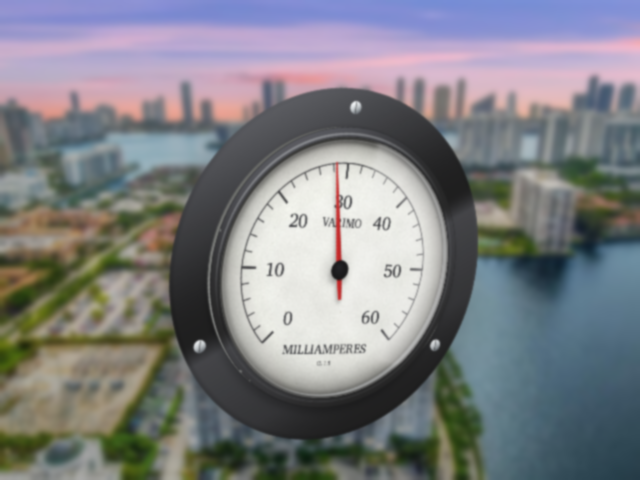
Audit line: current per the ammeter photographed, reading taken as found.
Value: 28 mA
